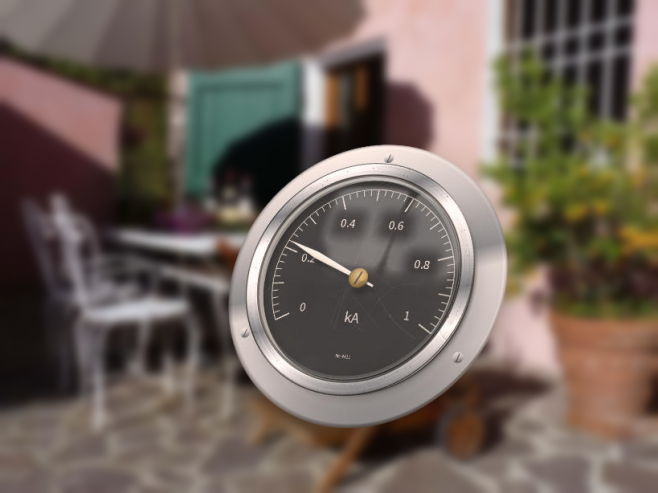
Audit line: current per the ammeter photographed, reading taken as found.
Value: 0.22 kA
